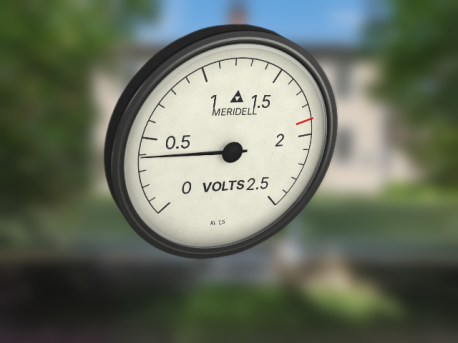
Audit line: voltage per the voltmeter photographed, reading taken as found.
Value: 0.4 V
